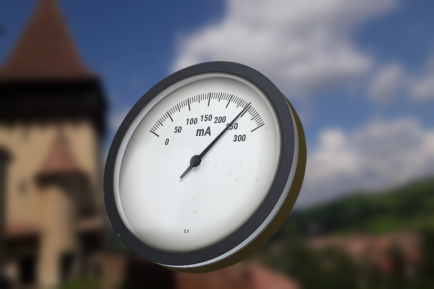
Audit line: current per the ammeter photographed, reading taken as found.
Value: 250 mA
